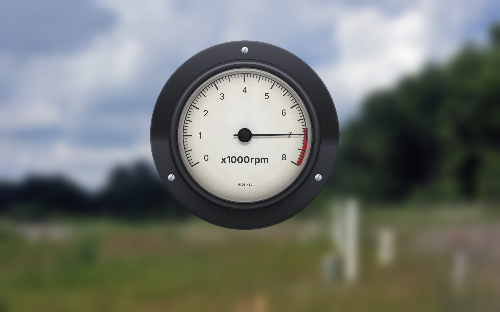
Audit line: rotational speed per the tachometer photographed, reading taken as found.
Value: 7000 rpm
